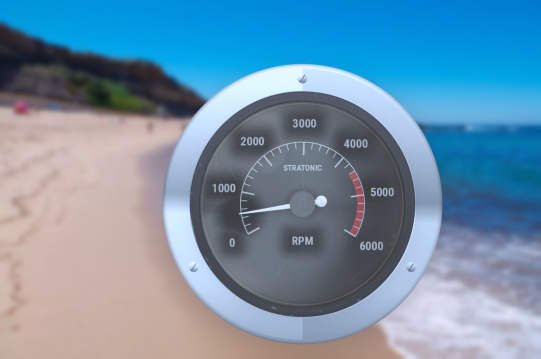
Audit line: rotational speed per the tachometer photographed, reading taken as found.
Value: 500 rpm
